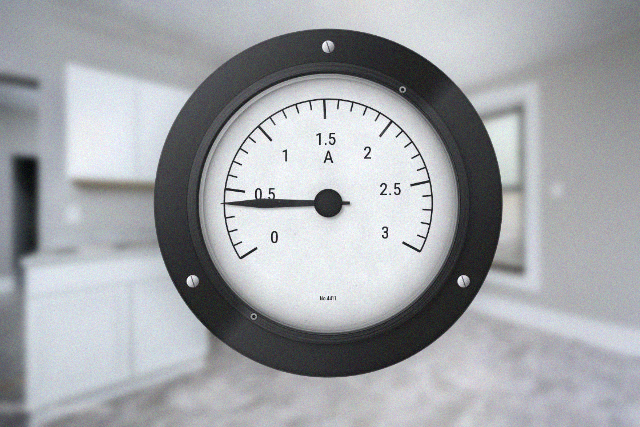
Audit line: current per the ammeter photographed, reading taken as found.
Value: 0.4 A
